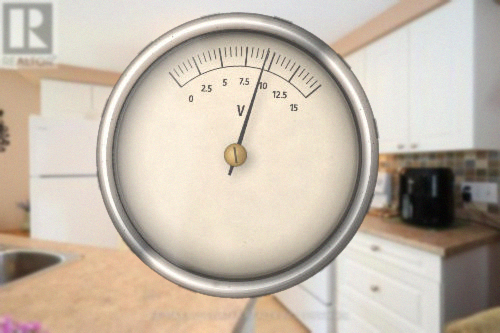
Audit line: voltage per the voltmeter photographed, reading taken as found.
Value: 9.5 V
